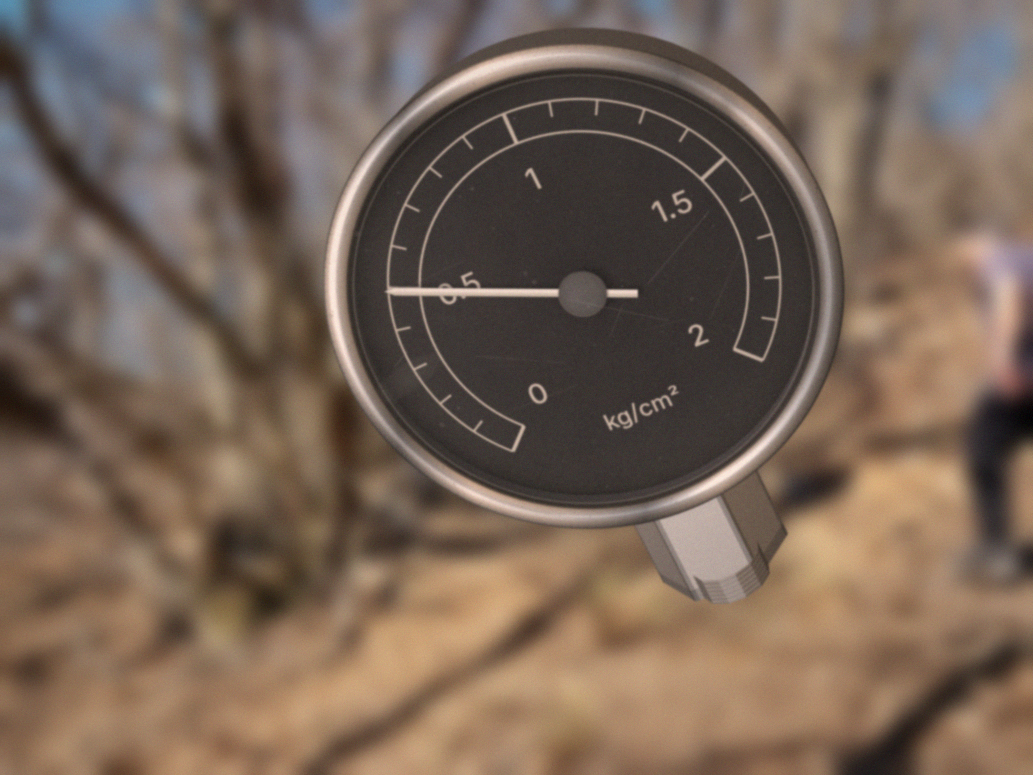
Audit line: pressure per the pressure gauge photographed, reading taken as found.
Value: 0.5 kg/cm²
